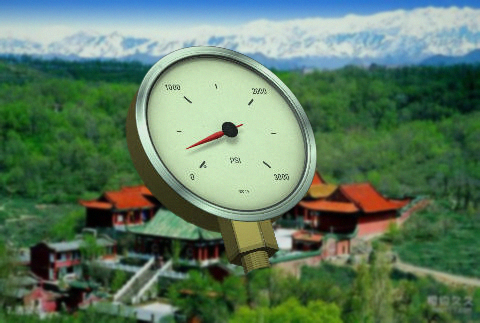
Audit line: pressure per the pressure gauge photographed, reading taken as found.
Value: 250 psi
